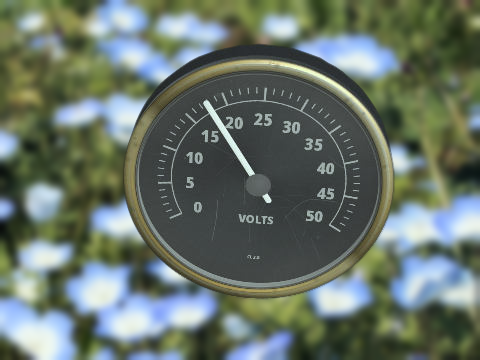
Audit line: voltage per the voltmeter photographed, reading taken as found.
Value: 18 V
